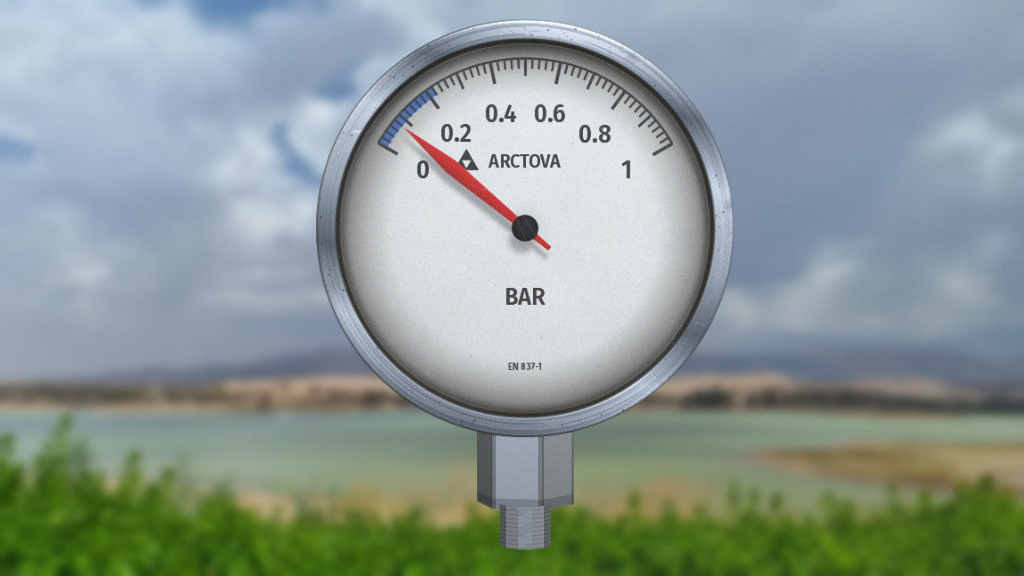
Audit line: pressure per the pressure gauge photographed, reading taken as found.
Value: 0.08 bar
